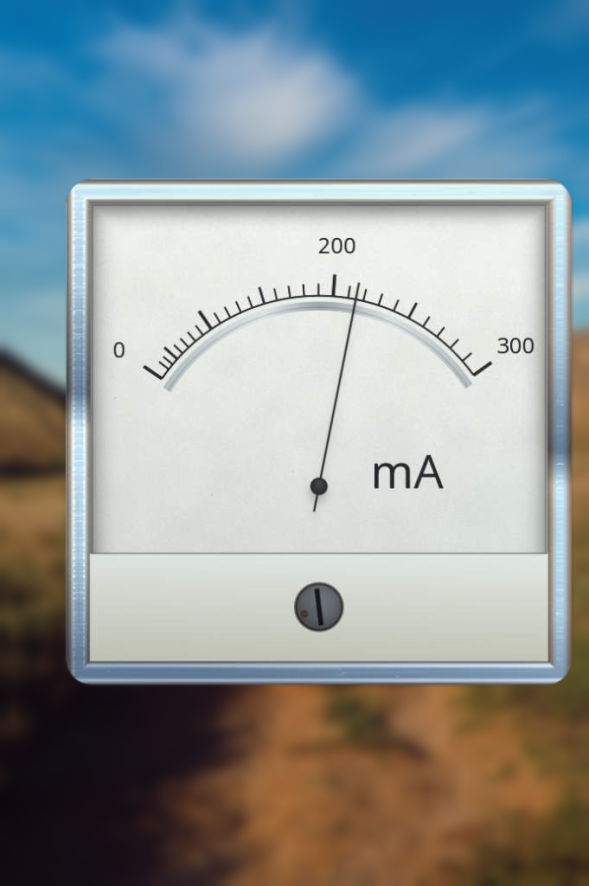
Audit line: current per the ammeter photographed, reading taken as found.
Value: 215 mA
